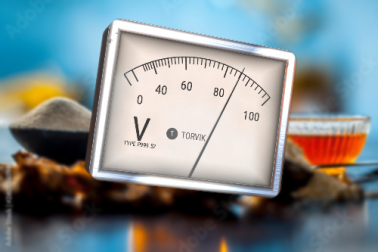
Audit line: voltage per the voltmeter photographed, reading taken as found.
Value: 86 V
